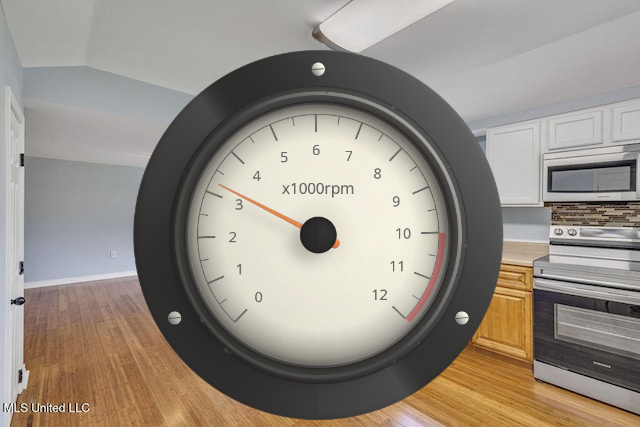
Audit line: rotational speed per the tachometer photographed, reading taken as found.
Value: 3250 rpm
